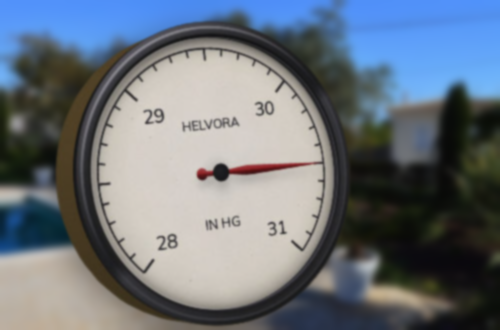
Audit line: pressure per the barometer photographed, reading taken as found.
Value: 30.5 inHg
